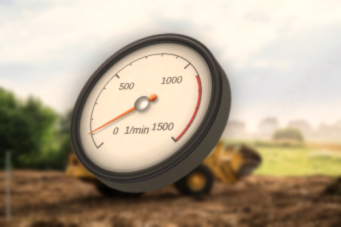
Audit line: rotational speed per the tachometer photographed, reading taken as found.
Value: 100 rpm
